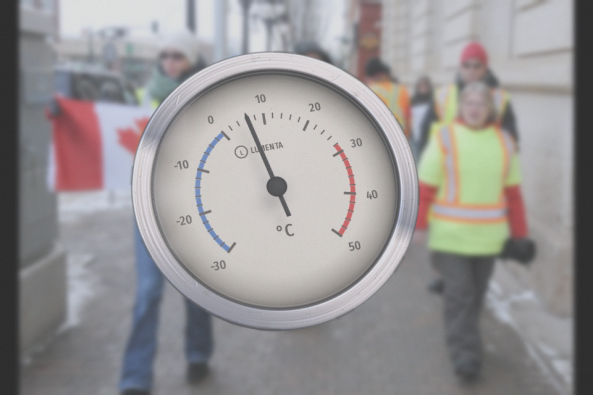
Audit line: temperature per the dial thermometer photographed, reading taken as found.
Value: 6 °C
